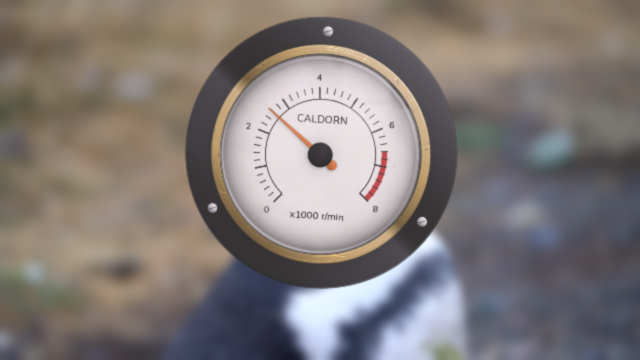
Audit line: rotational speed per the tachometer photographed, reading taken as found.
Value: 2600 rpm
